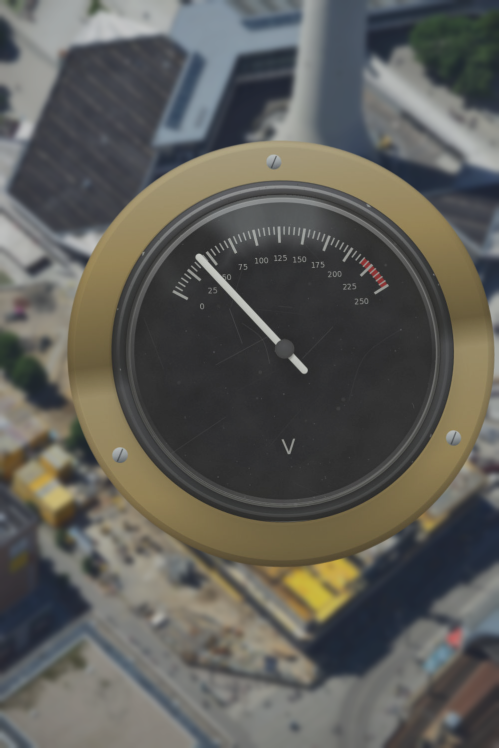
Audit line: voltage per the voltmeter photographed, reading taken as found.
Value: 40 V
